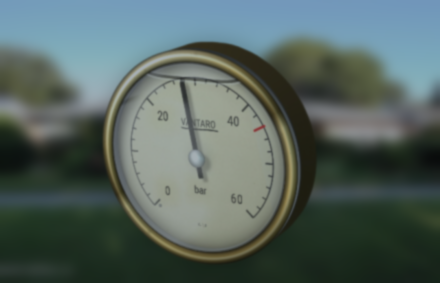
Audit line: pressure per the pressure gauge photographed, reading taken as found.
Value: 28 bar
